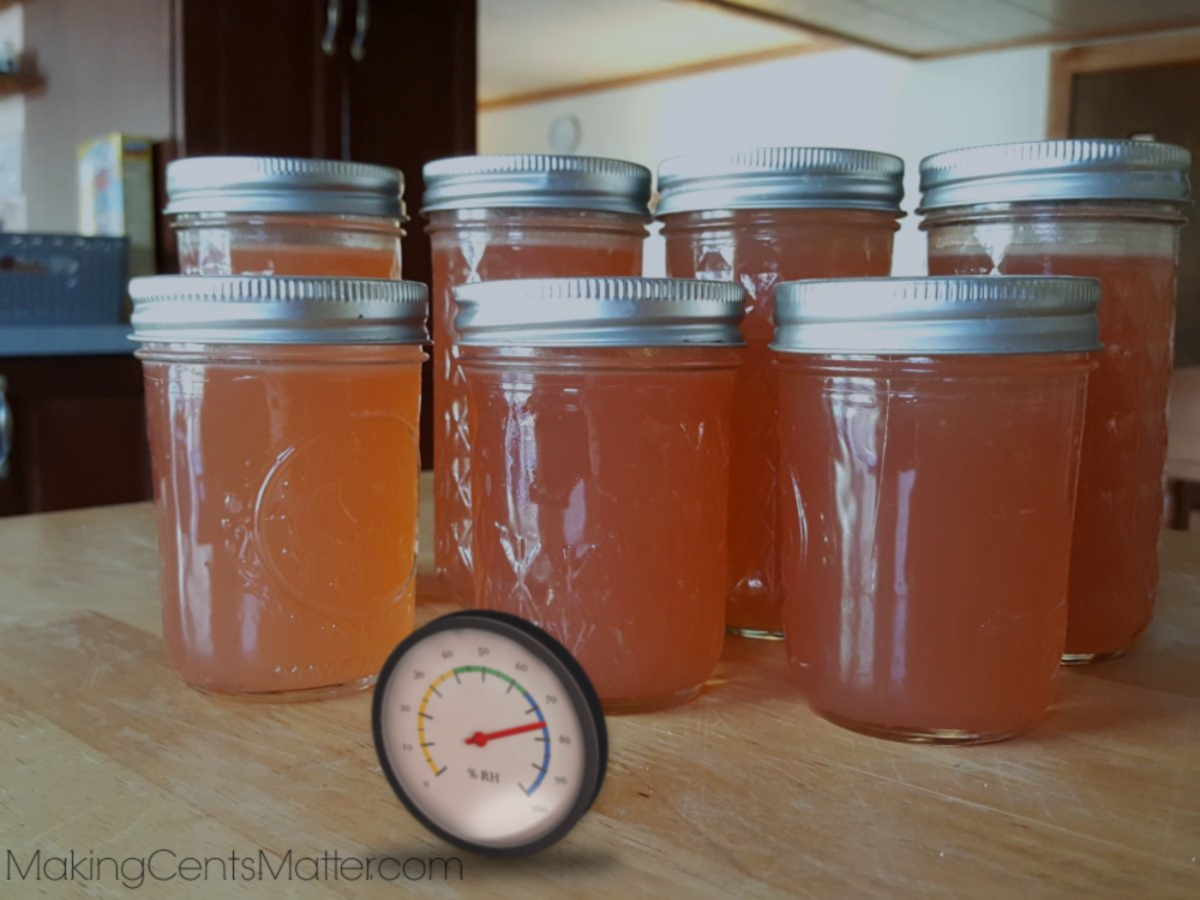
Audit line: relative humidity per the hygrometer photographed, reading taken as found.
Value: 75 %
